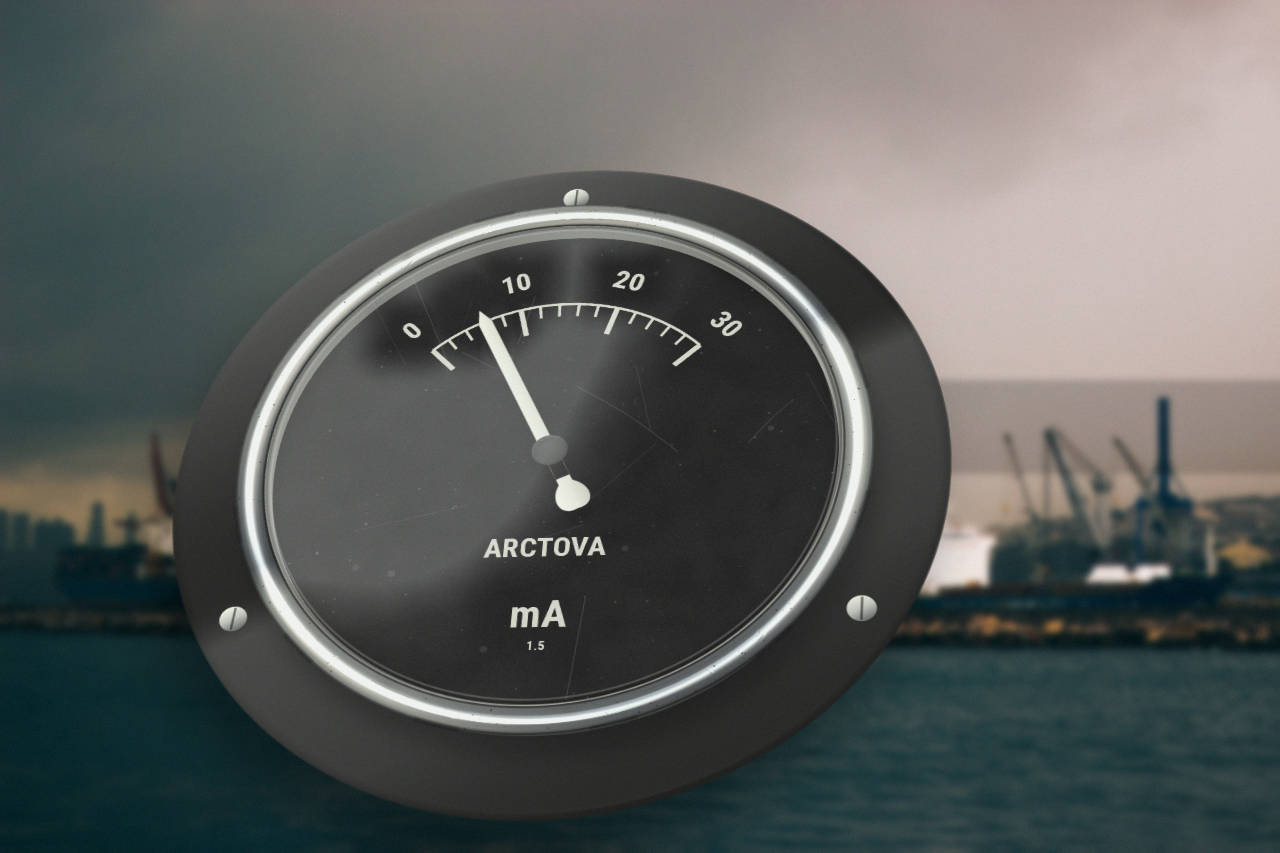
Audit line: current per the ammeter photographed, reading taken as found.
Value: 6 mA
